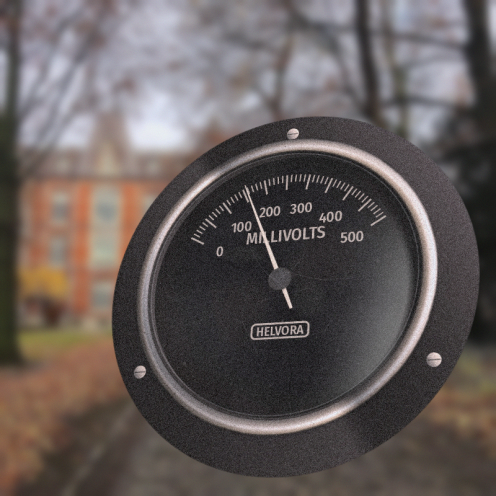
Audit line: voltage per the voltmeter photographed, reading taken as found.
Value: 160 mV
